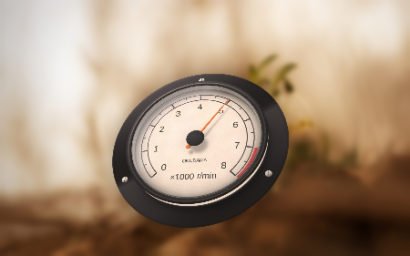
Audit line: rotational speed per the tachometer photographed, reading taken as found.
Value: 5000 rpm
